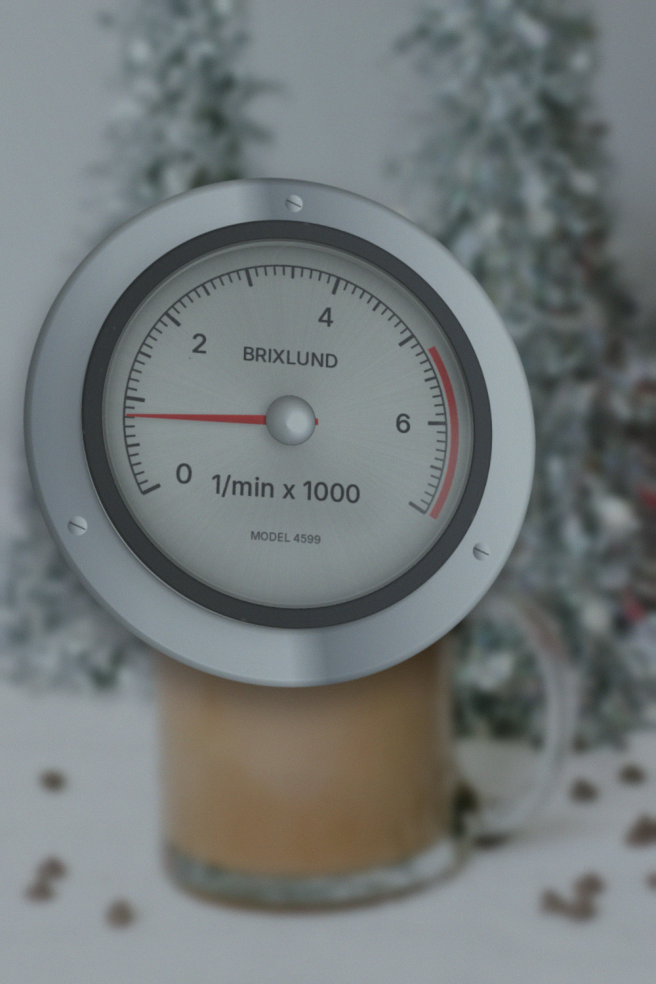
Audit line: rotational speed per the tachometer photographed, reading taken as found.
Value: 800 rpm
